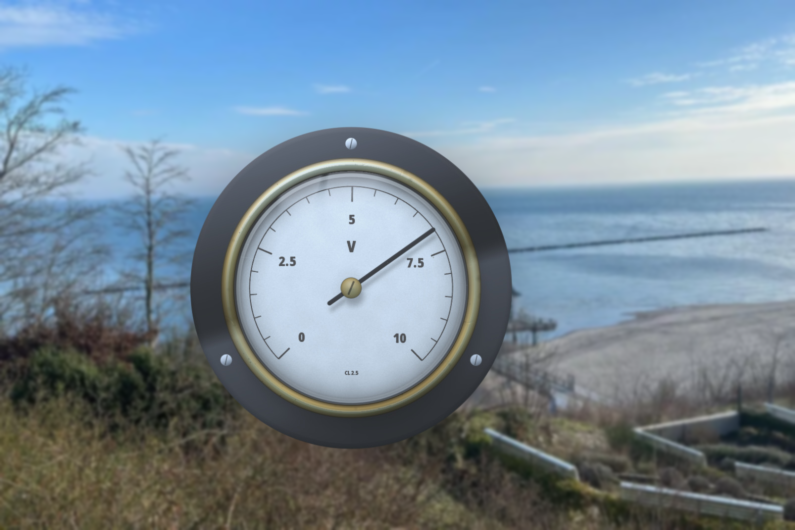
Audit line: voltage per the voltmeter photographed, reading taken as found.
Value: 7 V
